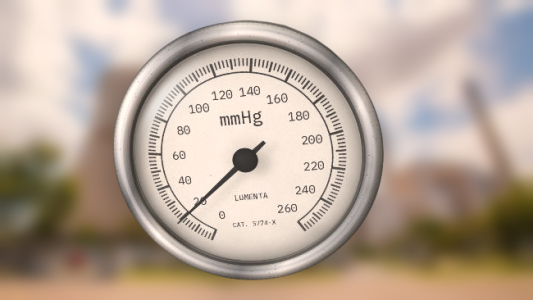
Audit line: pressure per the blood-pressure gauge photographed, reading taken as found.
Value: 20 mmHg
